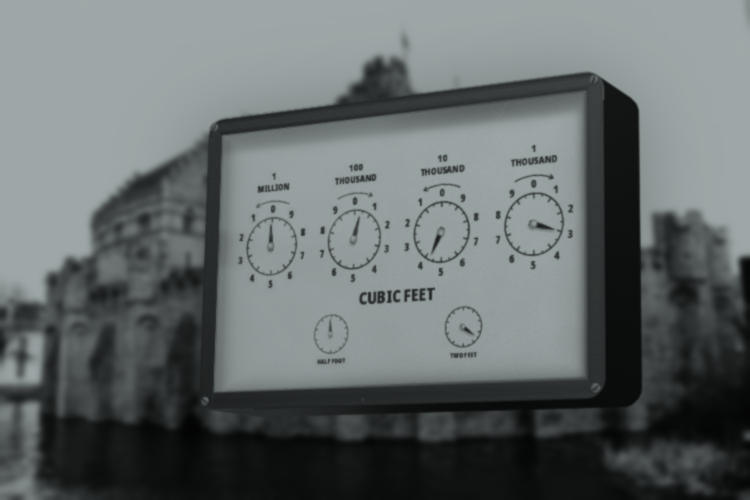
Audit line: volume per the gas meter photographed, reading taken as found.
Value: 4300 ft³
